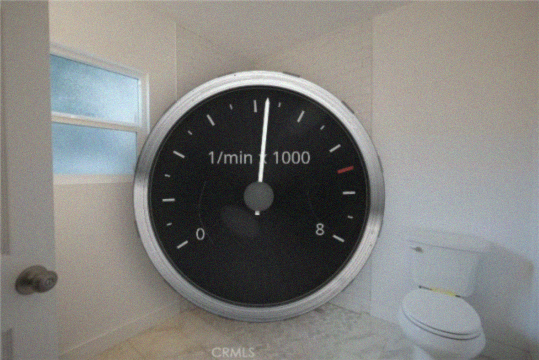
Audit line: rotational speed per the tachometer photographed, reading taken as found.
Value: 4250 rpm
